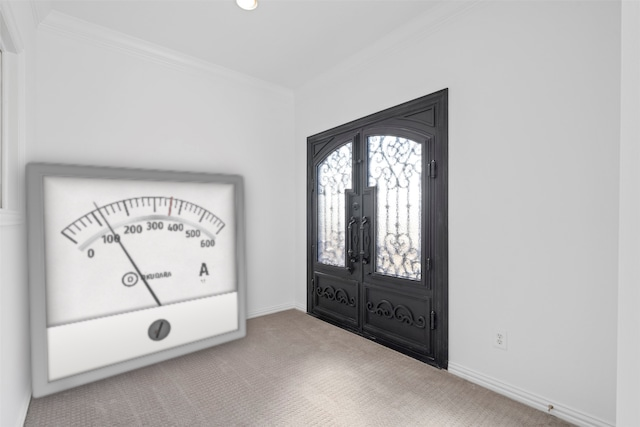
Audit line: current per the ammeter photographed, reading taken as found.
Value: 120 A
